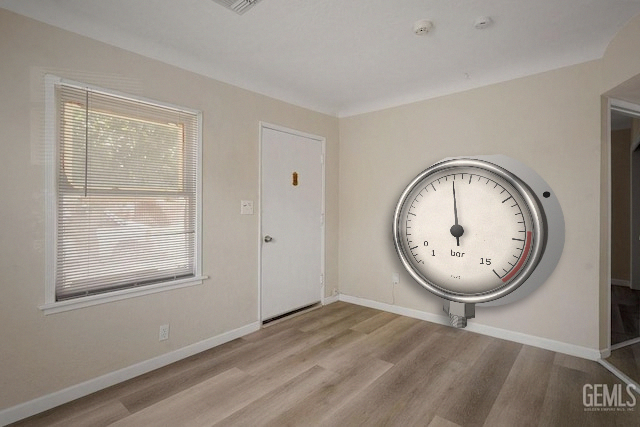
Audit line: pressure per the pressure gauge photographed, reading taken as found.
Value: 6.5 bar
